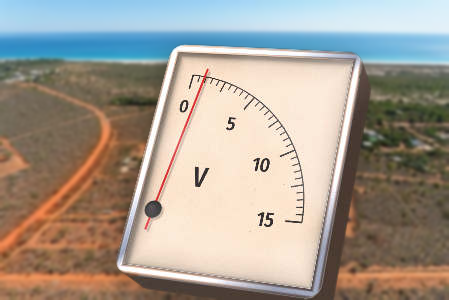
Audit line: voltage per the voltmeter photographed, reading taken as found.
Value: 1 V
